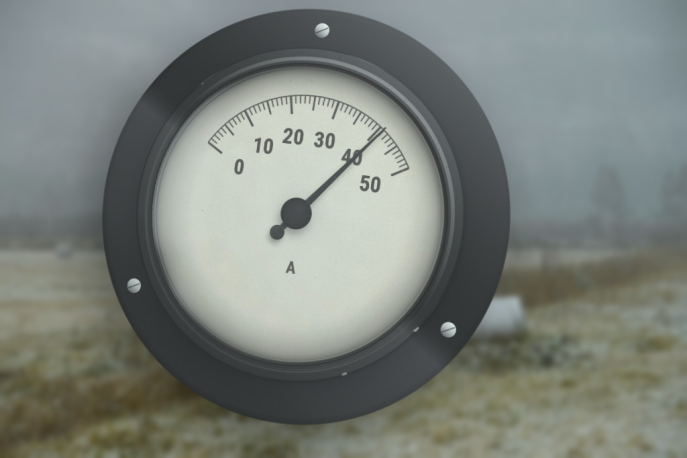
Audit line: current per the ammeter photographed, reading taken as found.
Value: 41 A
